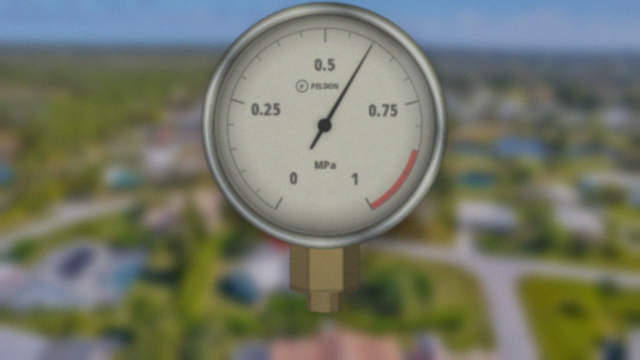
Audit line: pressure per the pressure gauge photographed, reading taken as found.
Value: 0.6 MPa
